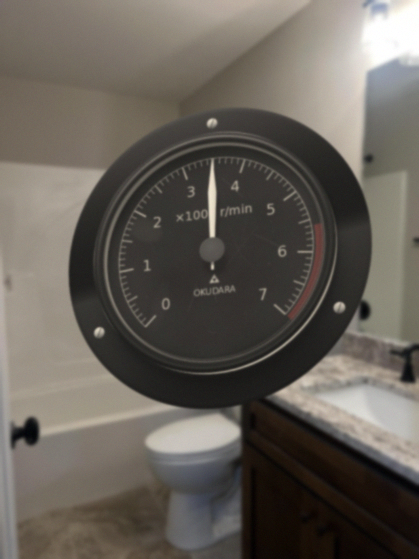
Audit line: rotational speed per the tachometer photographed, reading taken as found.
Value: 3500 rpm
